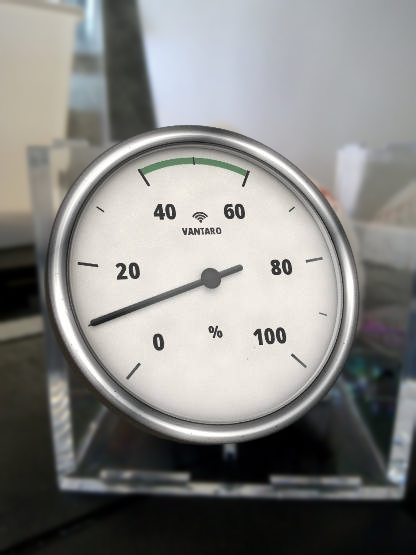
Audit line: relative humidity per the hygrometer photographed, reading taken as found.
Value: 10 %
